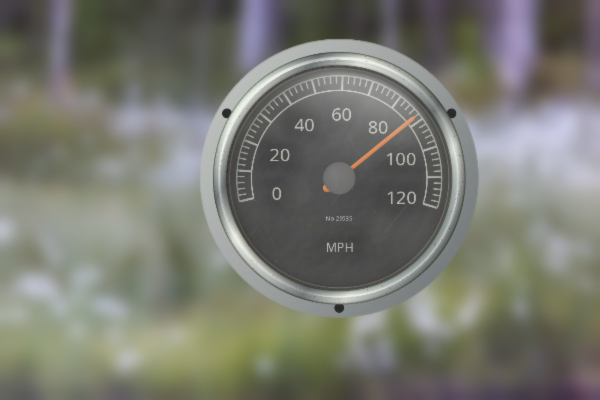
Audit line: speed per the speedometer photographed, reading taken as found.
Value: 88 mph
